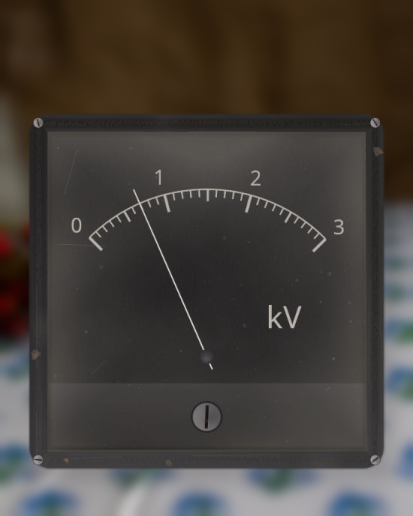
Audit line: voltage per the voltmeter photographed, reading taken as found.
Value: 0.7 kV
